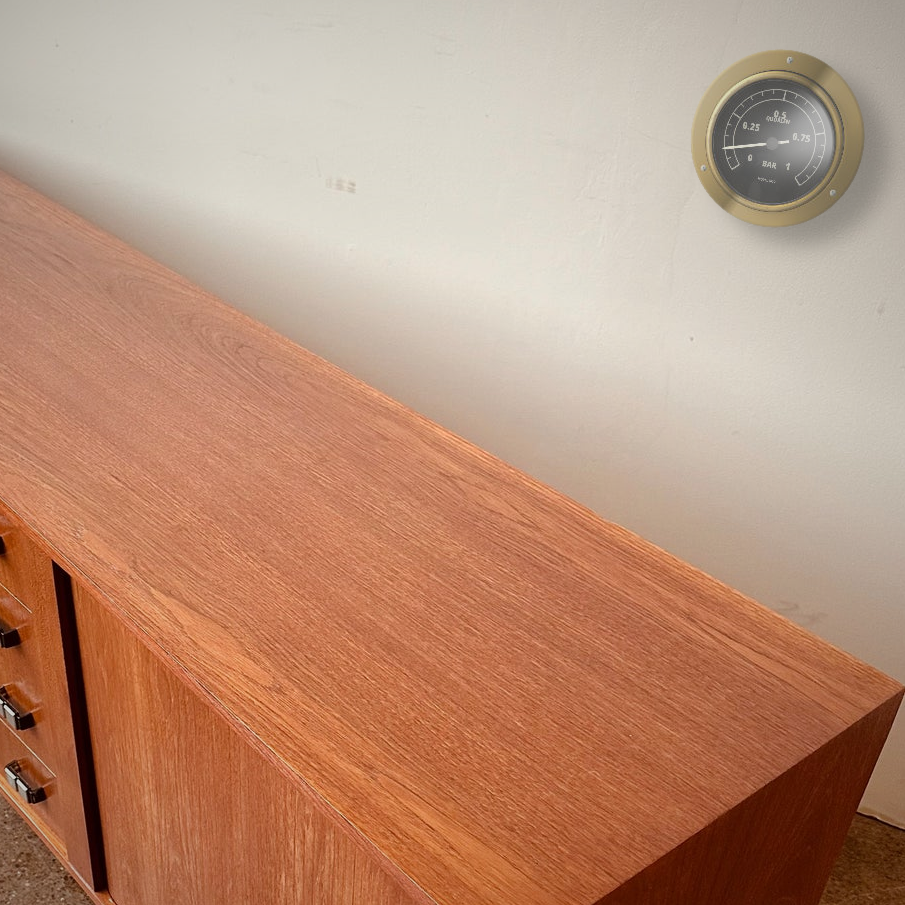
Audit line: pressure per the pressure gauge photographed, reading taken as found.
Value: 0.1 bar
